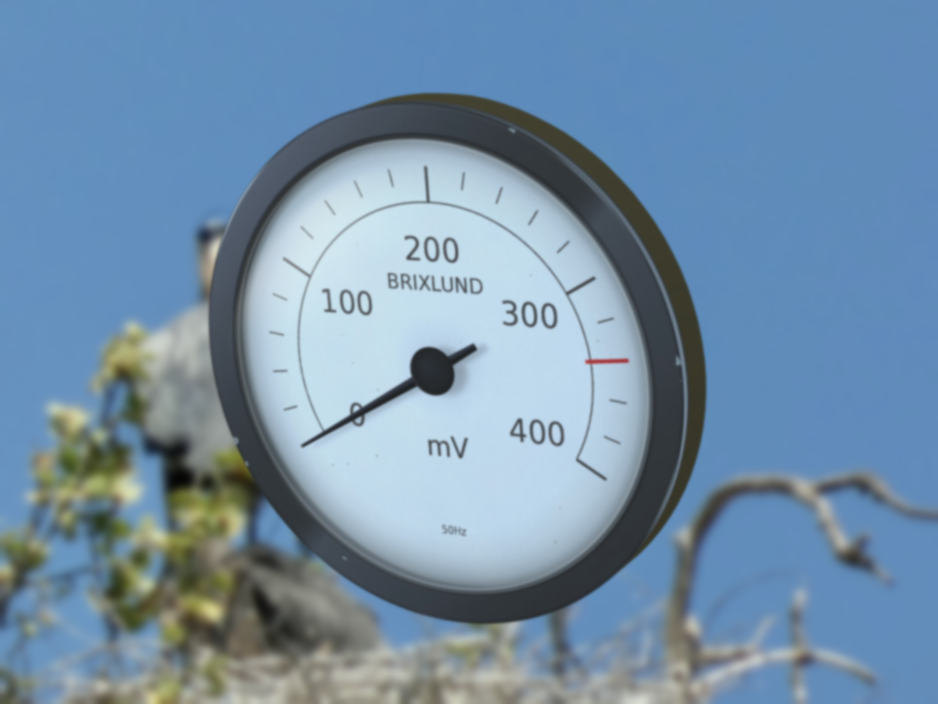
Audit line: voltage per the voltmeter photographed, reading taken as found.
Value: 0 mV
